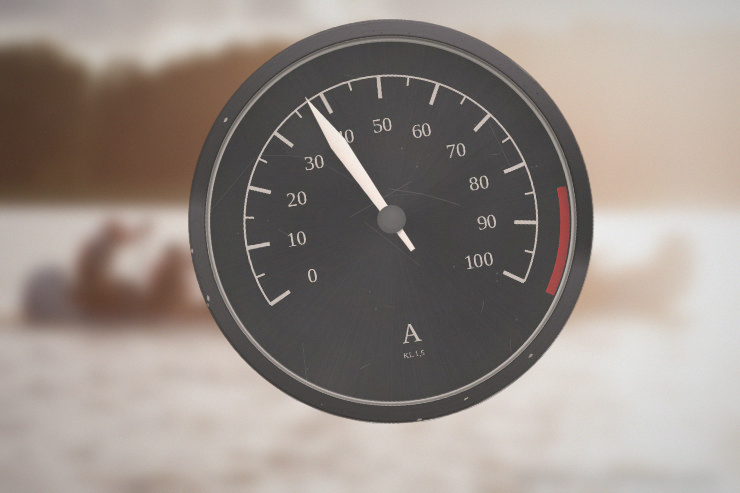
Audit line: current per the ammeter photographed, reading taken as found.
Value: 37.5 A
